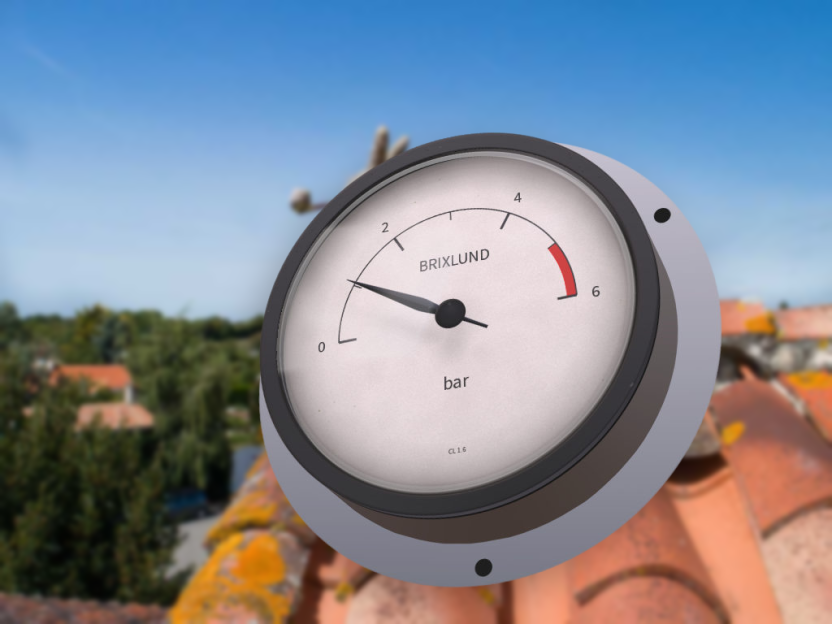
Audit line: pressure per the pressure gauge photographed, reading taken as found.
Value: 1 bar
